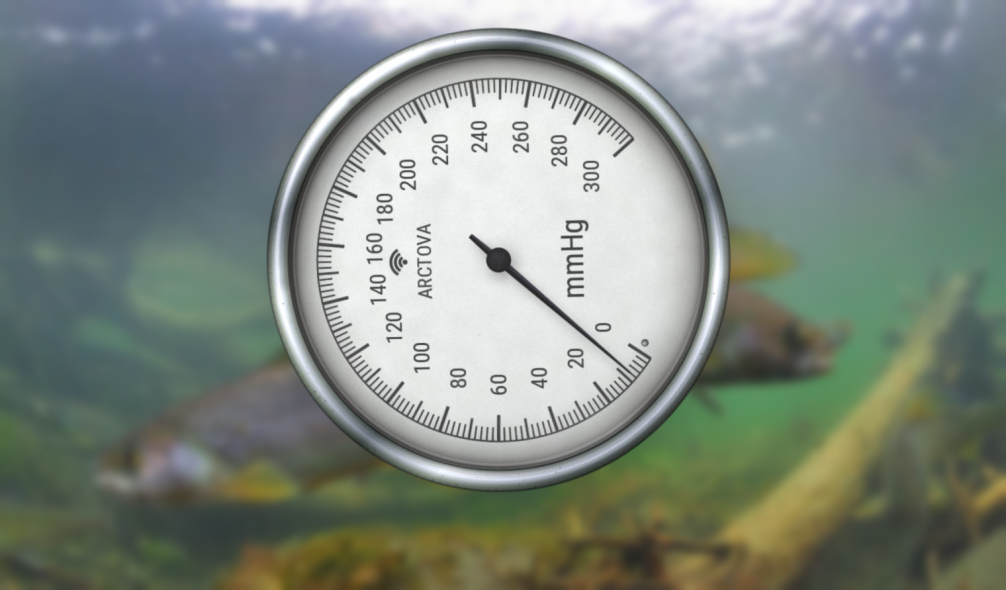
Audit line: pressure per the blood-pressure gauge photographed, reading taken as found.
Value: 8 mmHg
